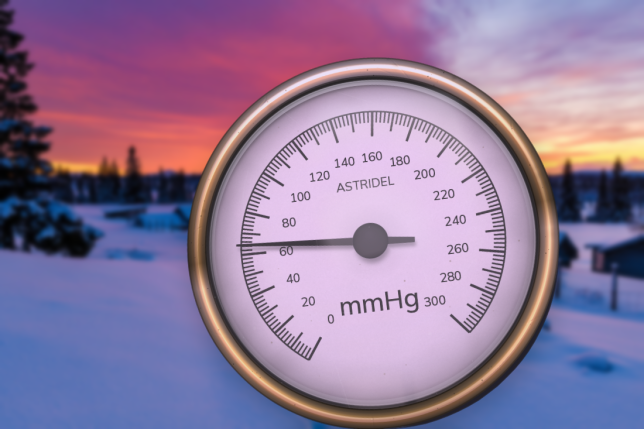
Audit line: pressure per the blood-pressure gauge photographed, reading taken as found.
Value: 64 mmHg
